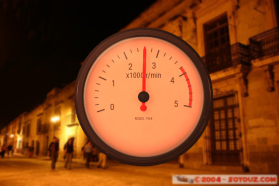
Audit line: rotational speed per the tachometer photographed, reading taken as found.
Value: 2600 rpm
